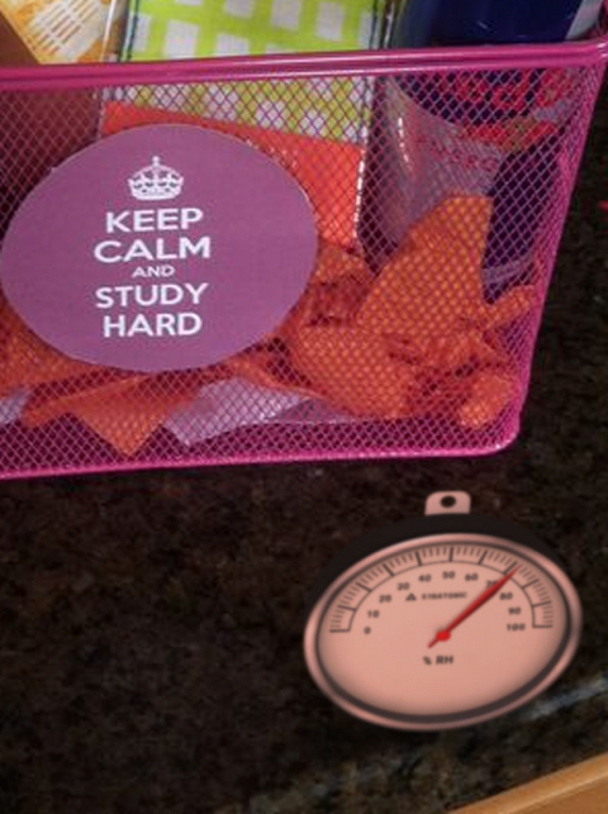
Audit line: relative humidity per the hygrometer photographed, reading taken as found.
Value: 70 %
